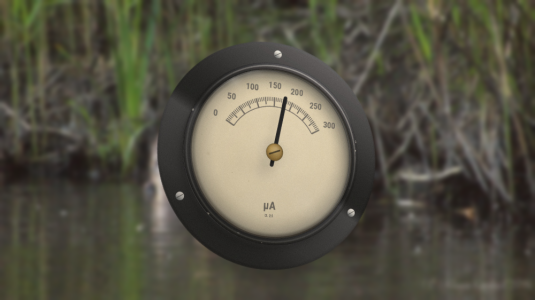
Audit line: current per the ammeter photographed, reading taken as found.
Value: 175 µA
